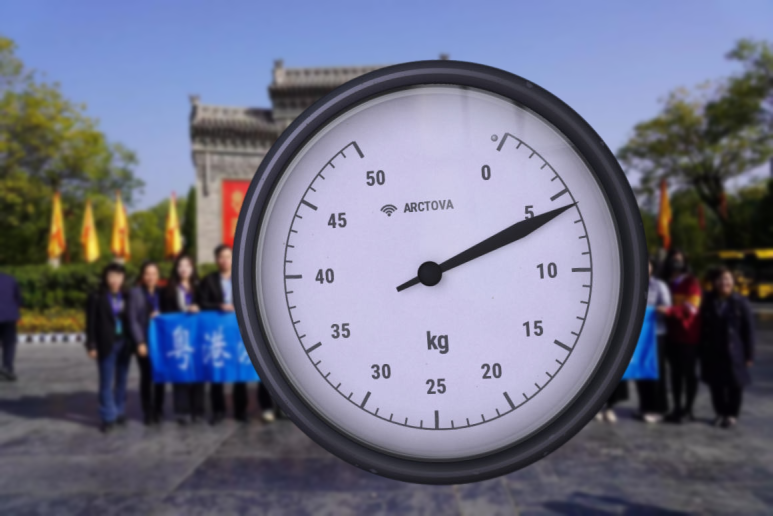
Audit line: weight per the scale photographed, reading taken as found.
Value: 6 kg
